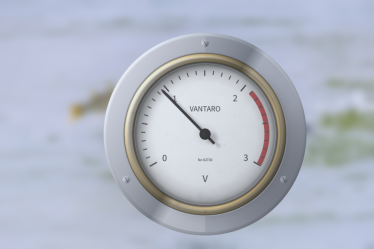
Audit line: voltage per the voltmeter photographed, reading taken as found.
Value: 0.95 V
